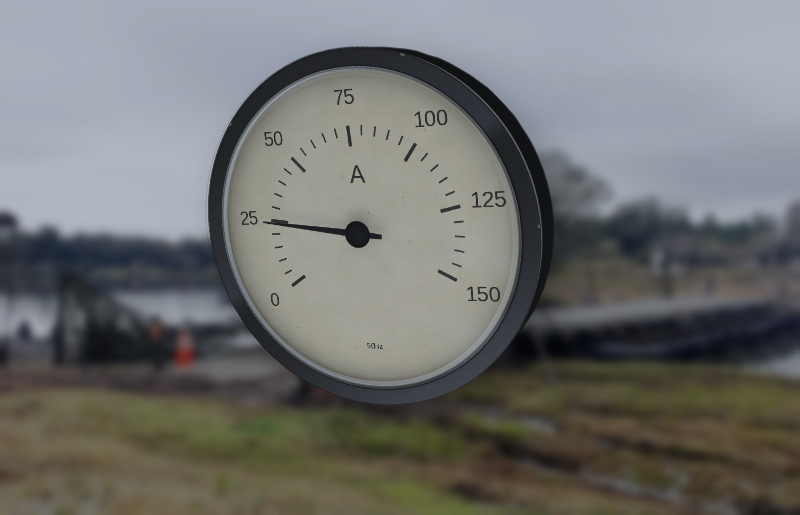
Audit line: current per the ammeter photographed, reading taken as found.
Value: 25 A
